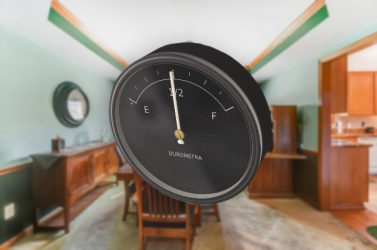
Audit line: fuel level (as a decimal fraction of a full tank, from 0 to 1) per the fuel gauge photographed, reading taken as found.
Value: 0.5
